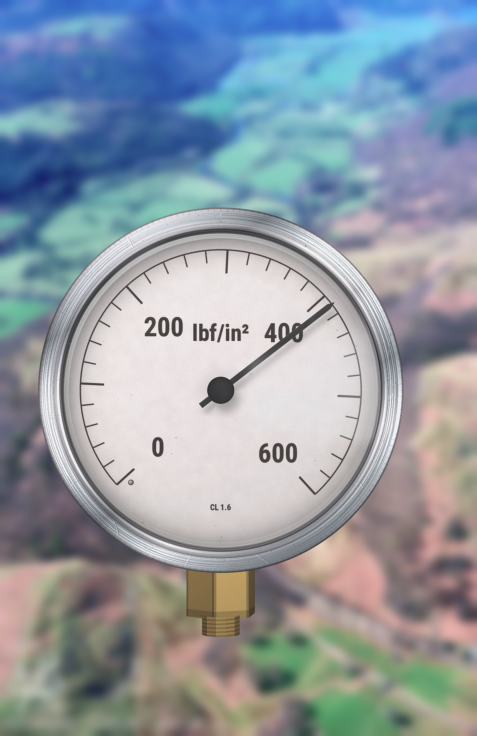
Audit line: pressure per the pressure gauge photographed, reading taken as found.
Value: 410 psi
